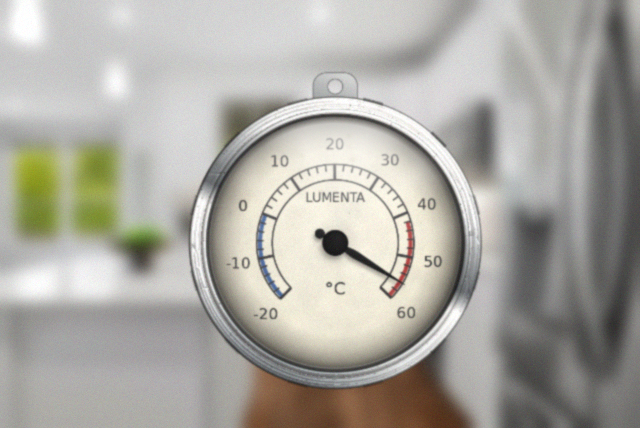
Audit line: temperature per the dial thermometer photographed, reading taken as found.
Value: 56 °C
